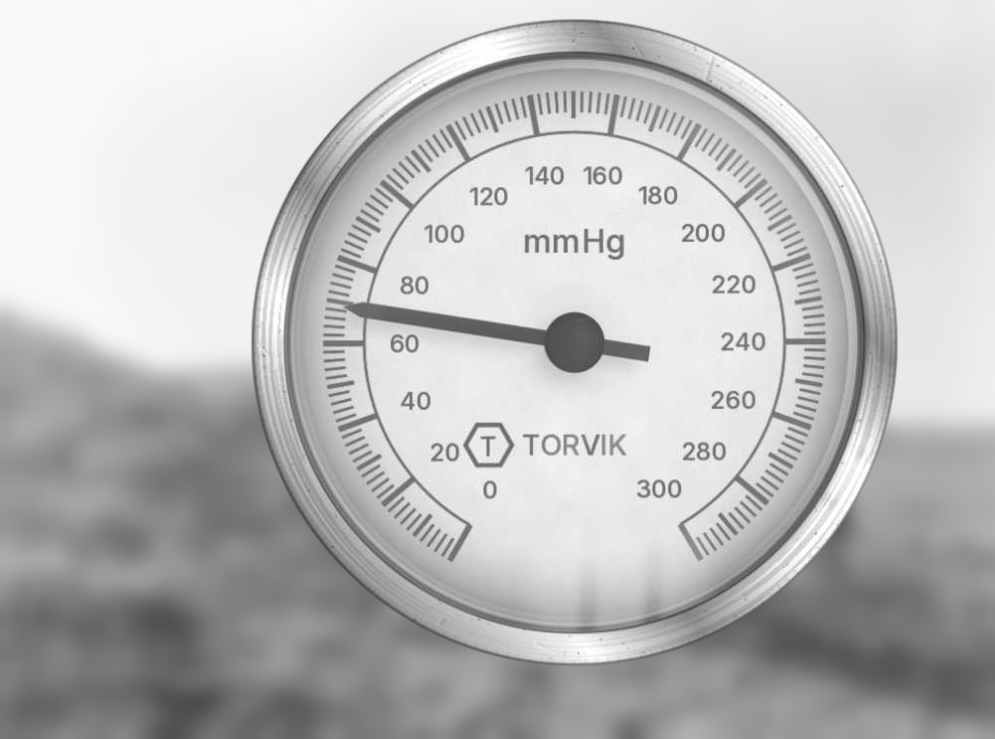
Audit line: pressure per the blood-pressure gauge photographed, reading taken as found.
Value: 69 mmHg
